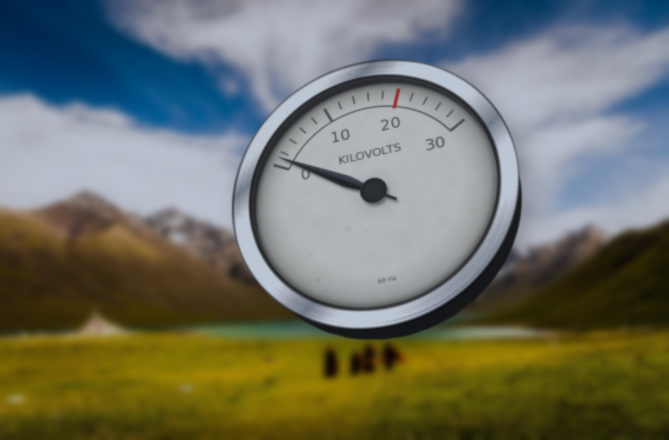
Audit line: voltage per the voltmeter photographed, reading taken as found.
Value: 1 kV
